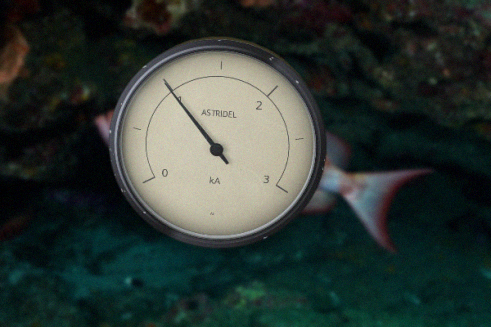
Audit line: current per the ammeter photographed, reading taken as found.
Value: 1 kA
